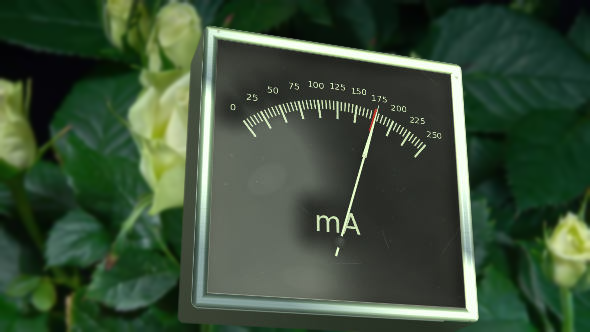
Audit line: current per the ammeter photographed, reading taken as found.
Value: 175 mA
